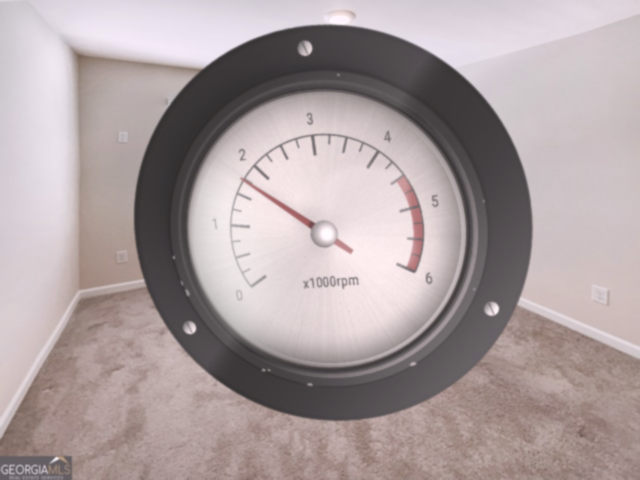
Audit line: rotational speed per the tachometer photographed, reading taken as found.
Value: 1750 rpm
